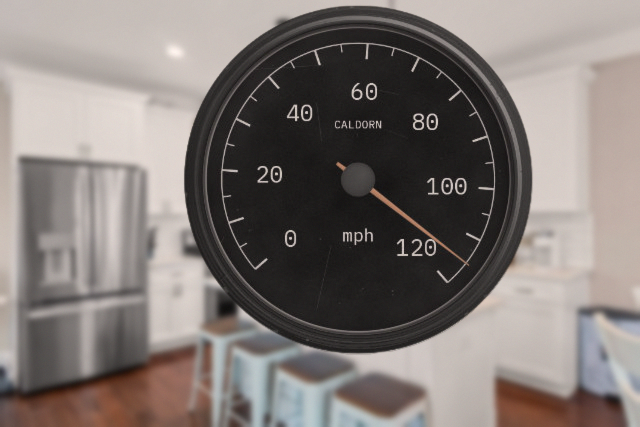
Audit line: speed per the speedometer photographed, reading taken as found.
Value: 115 mph
